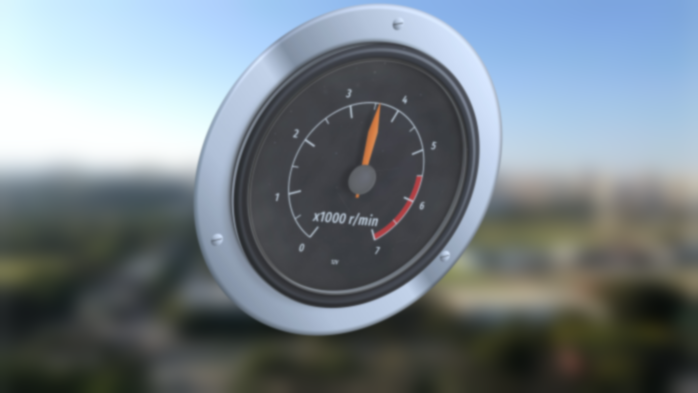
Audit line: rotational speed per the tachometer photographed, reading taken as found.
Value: 3500 rpm
